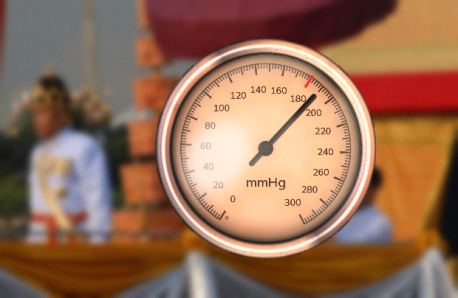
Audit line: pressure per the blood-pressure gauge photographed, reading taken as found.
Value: 190 mmHg
